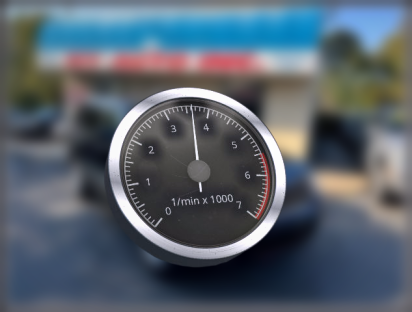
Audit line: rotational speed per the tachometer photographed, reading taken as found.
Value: 3600 rpm
